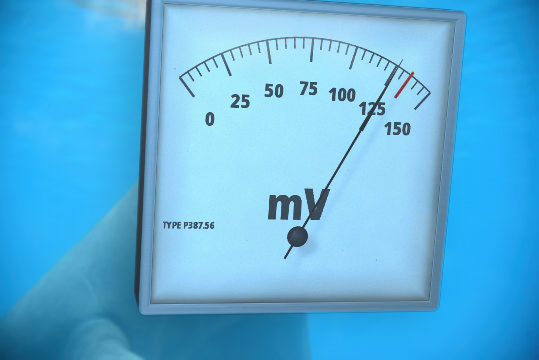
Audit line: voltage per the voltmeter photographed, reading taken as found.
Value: 125 mV
